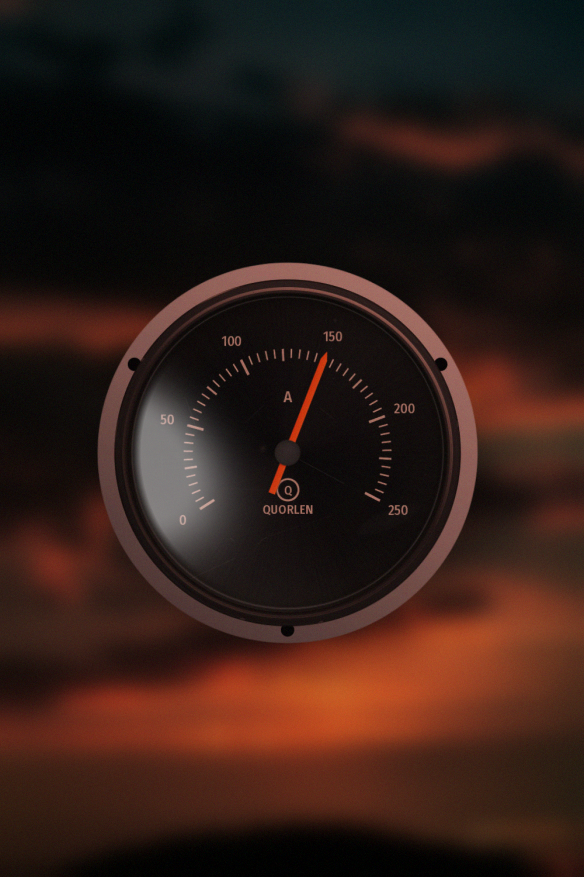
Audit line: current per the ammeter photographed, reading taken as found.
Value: 150 A
